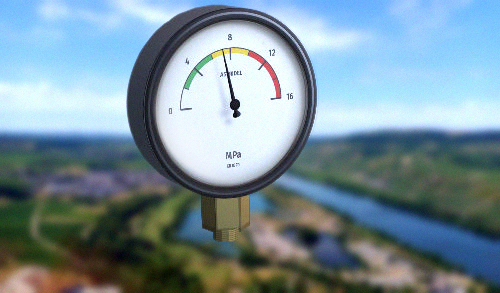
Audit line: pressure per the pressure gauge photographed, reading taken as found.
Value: 7 MPa
